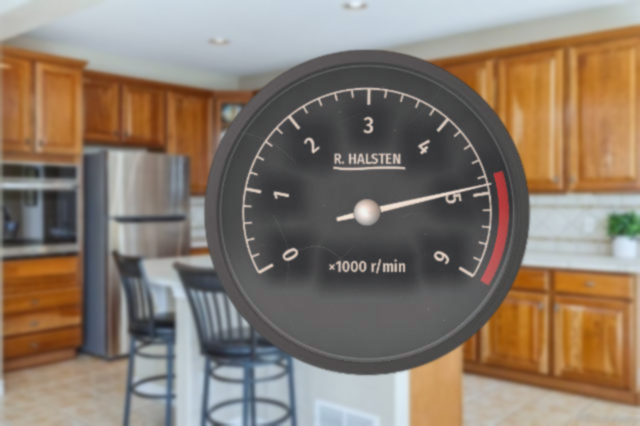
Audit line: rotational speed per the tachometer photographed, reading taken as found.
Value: 4900 rpm
